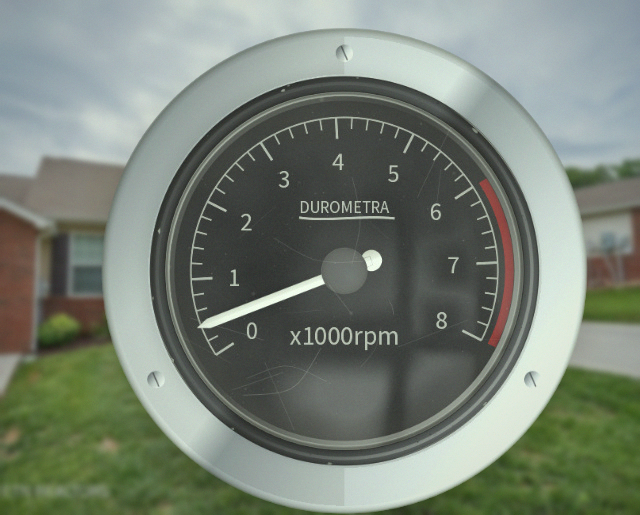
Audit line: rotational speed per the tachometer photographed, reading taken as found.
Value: 400 rpm
